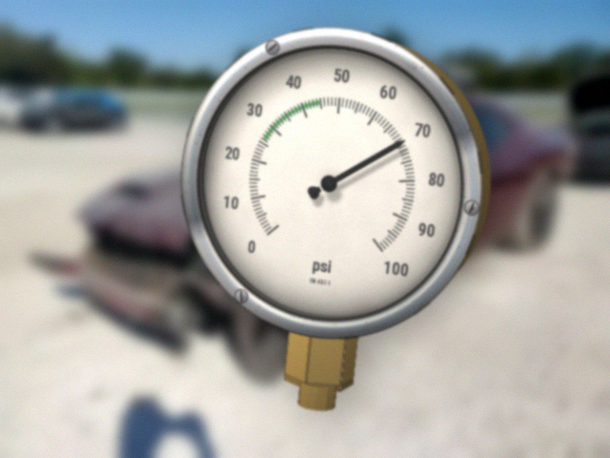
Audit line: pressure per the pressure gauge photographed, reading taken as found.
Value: 70 psi
